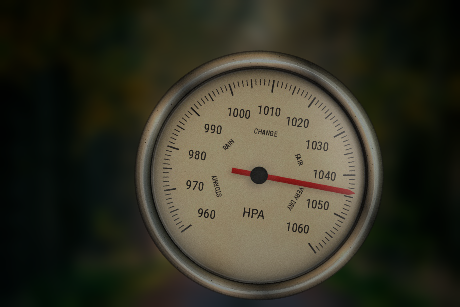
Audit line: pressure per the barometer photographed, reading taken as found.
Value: 1044 hPa
